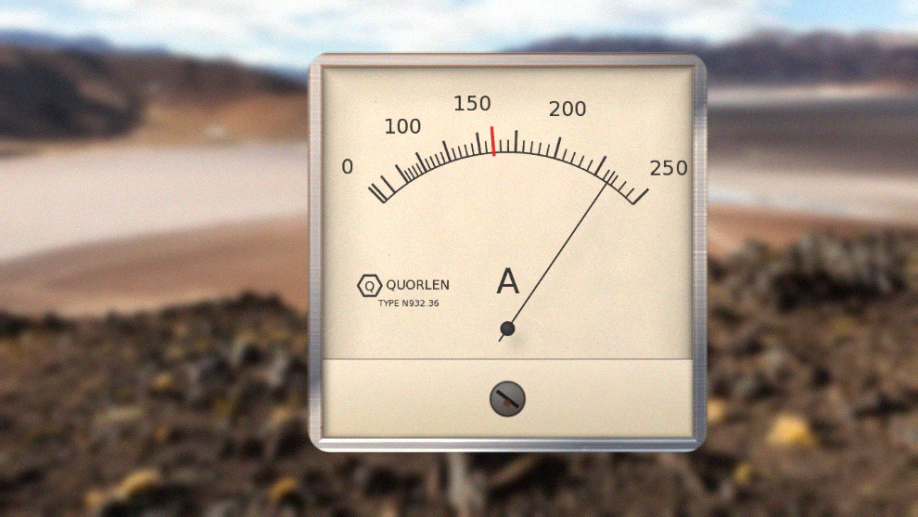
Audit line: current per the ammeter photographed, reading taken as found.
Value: 232.5 A
